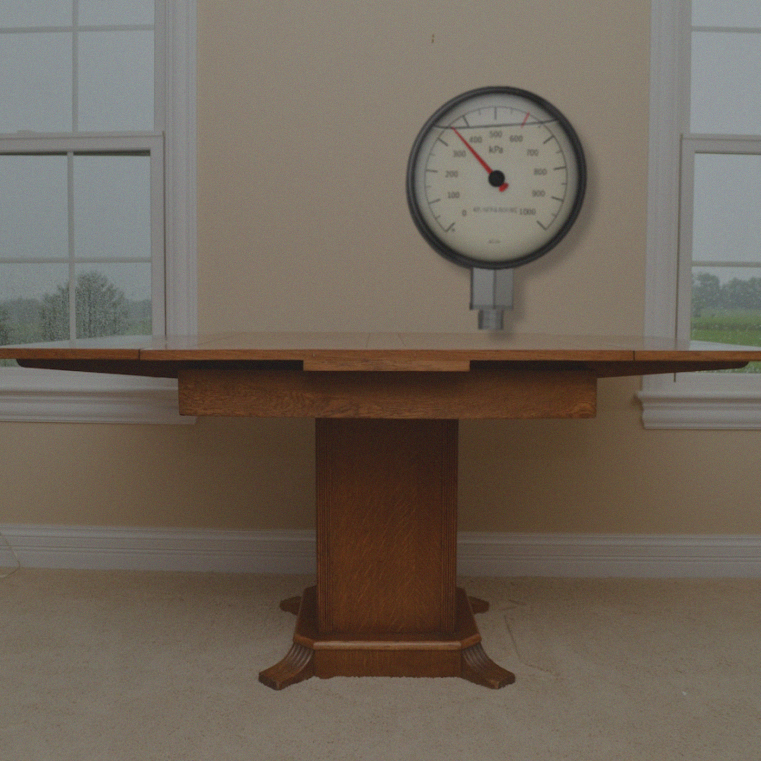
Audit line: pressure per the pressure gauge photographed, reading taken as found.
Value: 350 kPa
